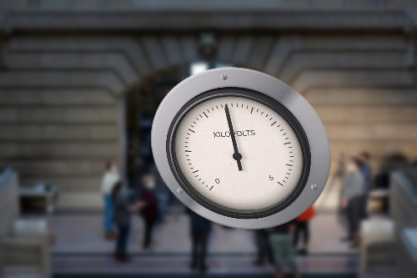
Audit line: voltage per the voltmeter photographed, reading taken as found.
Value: 2.5 kV
